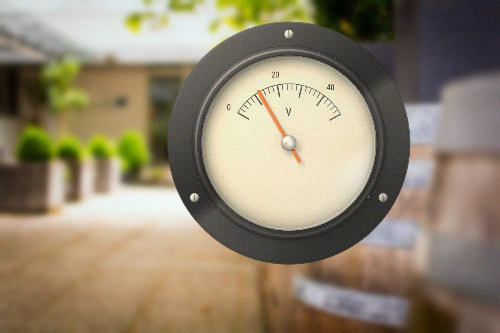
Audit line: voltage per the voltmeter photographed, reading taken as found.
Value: 12 V
